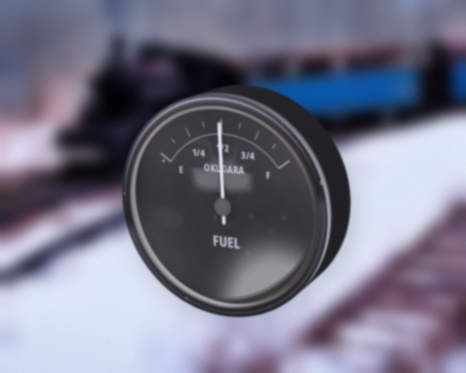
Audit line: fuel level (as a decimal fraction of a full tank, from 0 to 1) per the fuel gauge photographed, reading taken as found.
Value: 0.5
